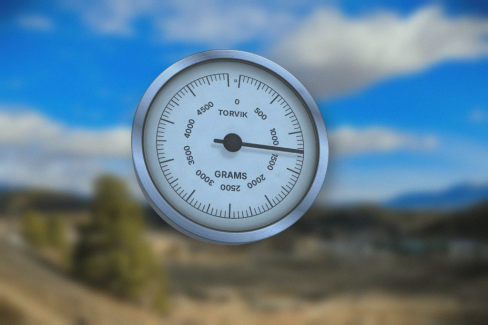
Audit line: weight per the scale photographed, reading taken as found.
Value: 1250 g
